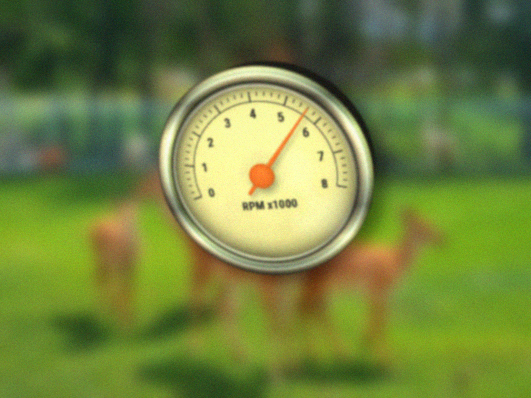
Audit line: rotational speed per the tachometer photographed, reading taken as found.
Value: 5600 rpm
